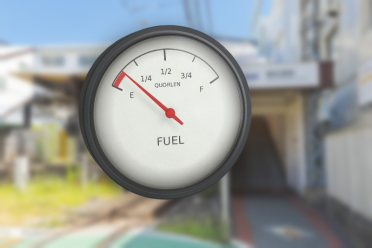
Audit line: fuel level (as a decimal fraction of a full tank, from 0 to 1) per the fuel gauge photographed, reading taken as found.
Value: 0.125
